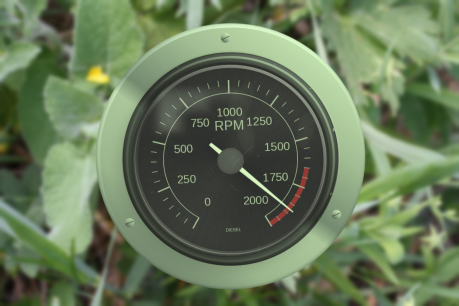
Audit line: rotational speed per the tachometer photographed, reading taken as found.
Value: 1875 rpm
